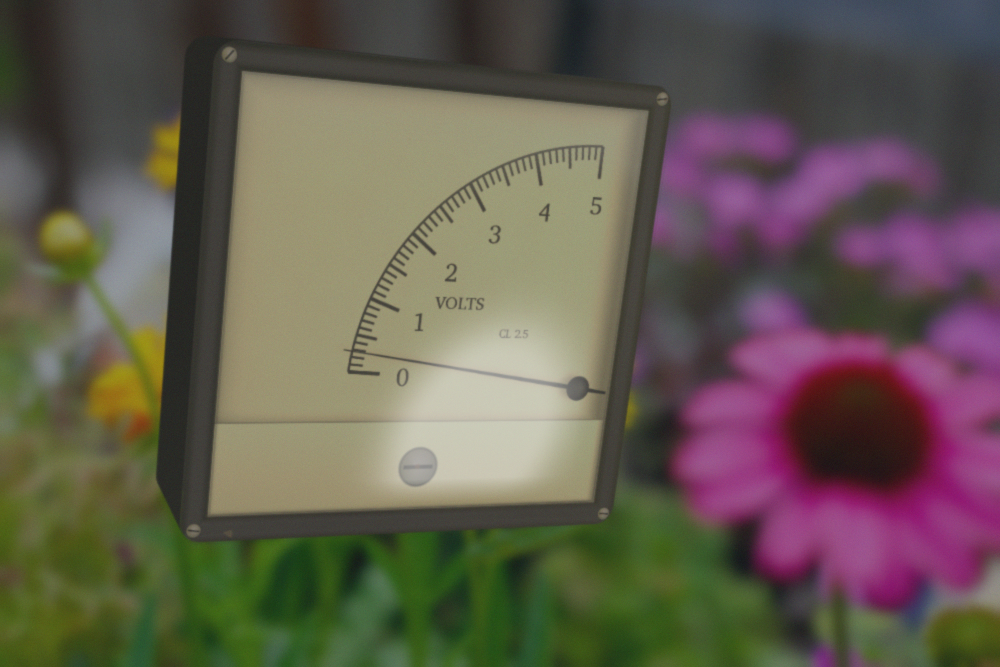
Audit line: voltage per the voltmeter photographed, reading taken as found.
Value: 0.3 V
